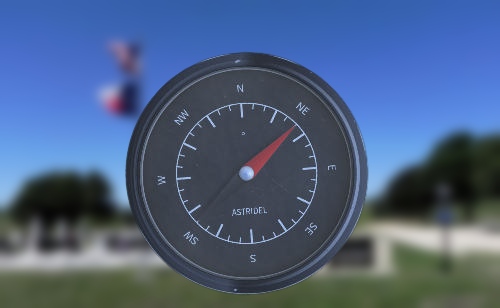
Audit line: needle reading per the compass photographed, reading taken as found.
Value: 50 °
